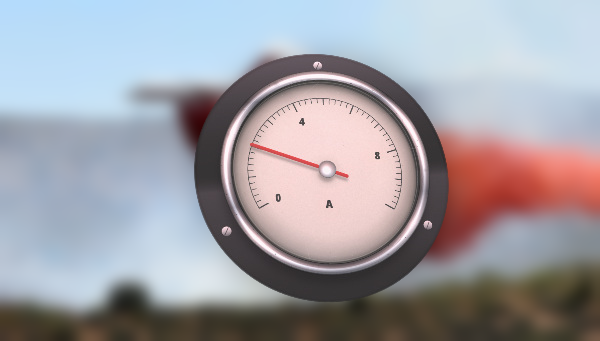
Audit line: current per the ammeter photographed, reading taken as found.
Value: 2 A
